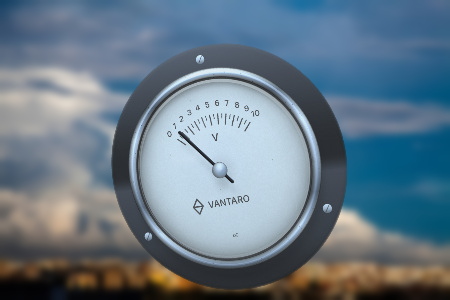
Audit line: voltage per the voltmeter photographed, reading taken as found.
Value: 1 V
